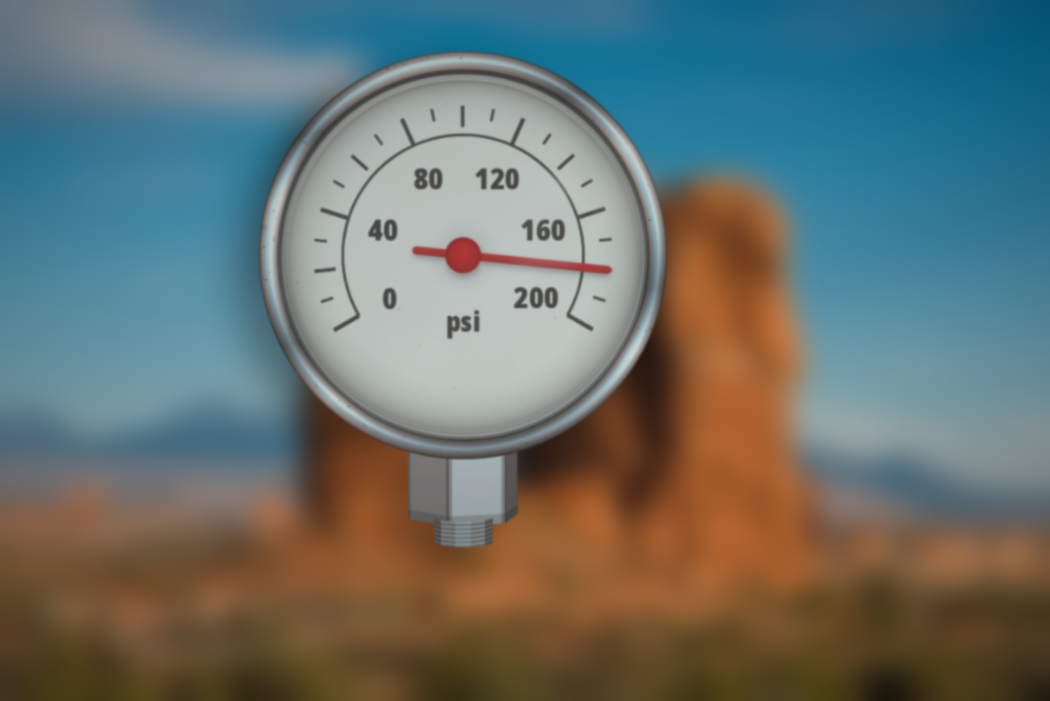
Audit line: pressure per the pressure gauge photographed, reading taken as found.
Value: 180 psi
